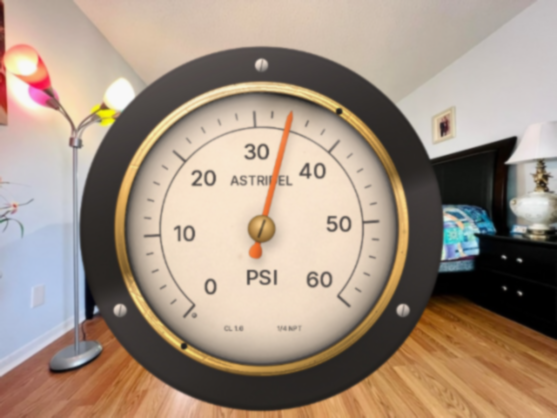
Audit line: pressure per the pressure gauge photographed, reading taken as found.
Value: 34 psi
